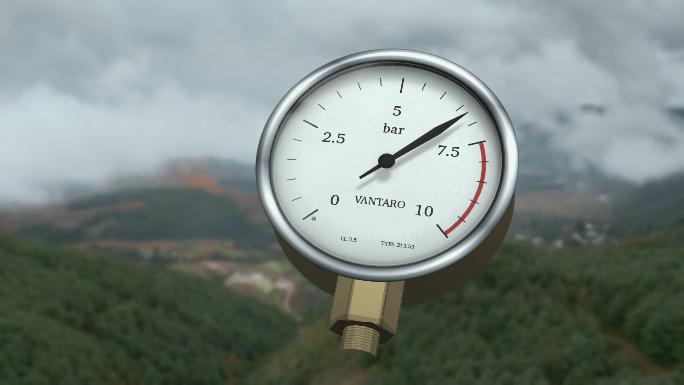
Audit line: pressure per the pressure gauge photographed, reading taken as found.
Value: 6.75 bar
